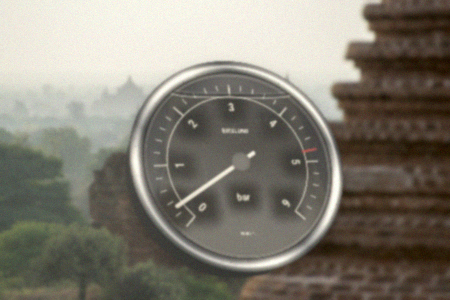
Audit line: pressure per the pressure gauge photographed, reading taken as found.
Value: 0.3 bar
